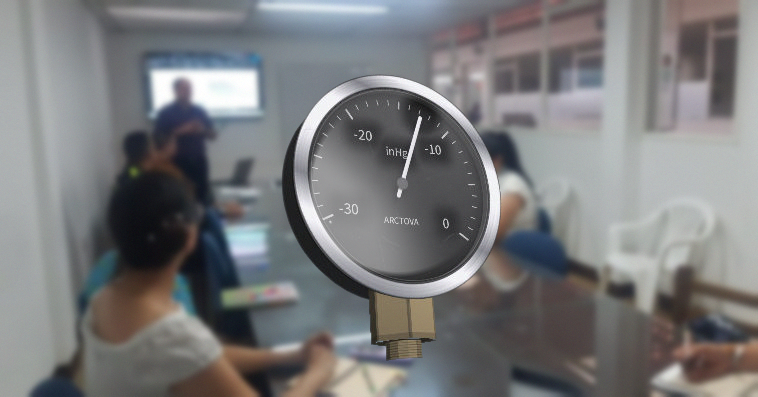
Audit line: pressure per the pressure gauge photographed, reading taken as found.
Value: -13 inHg
